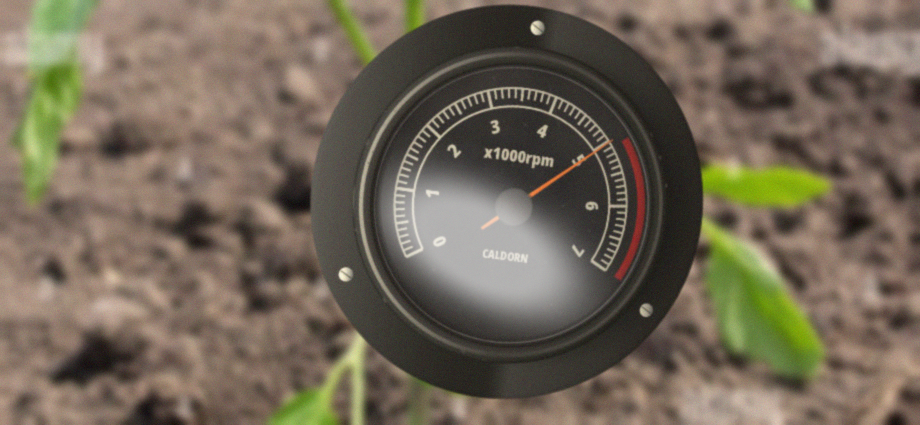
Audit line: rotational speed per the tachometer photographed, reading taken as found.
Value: 5000 rpm
